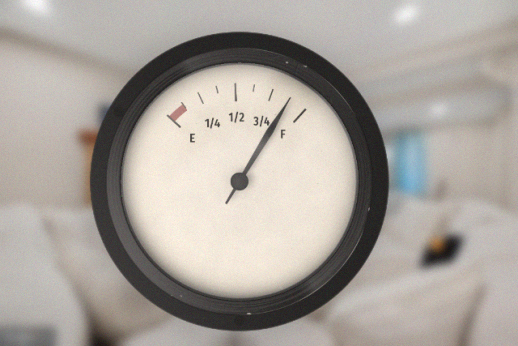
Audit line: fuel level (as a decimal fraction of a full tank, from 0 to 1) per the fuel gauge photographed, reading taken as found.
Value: 0.875
